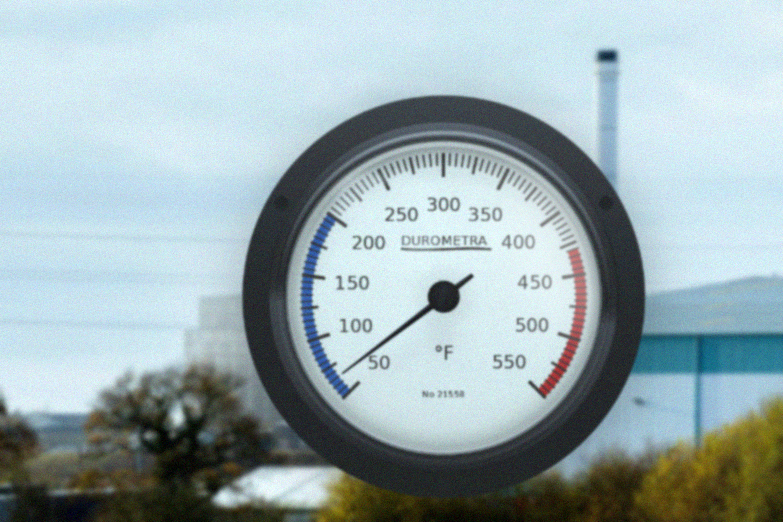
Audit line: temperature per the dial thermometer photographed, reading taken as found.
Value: 65 °F
